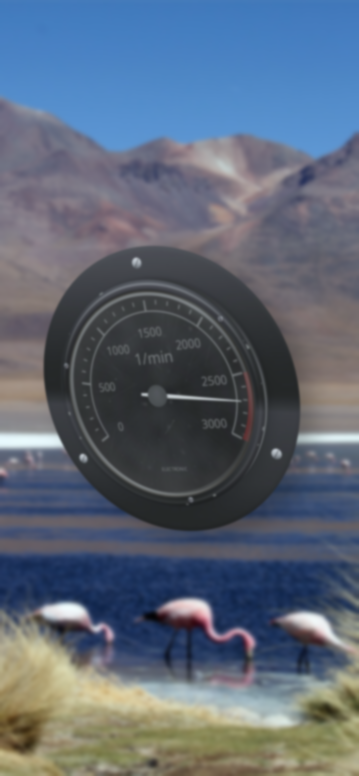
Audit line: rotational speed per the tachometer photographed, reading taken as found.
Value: 2700 rpm
